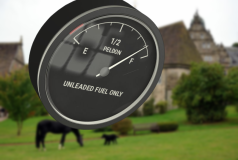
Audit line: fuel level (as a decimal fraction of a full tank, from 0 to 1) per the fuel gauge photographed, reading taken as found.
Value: 0.875
